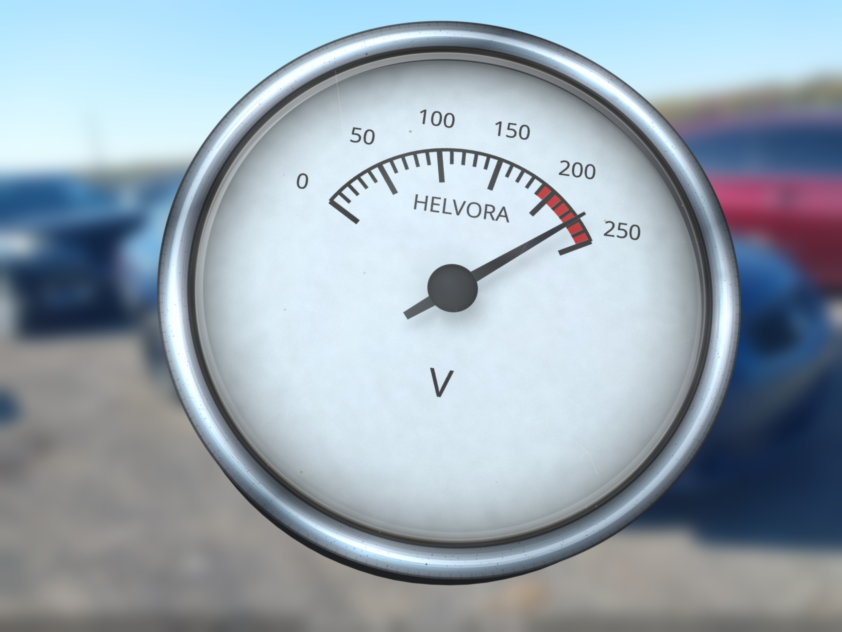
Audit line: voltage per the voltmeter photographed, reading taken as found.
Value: 230 V
